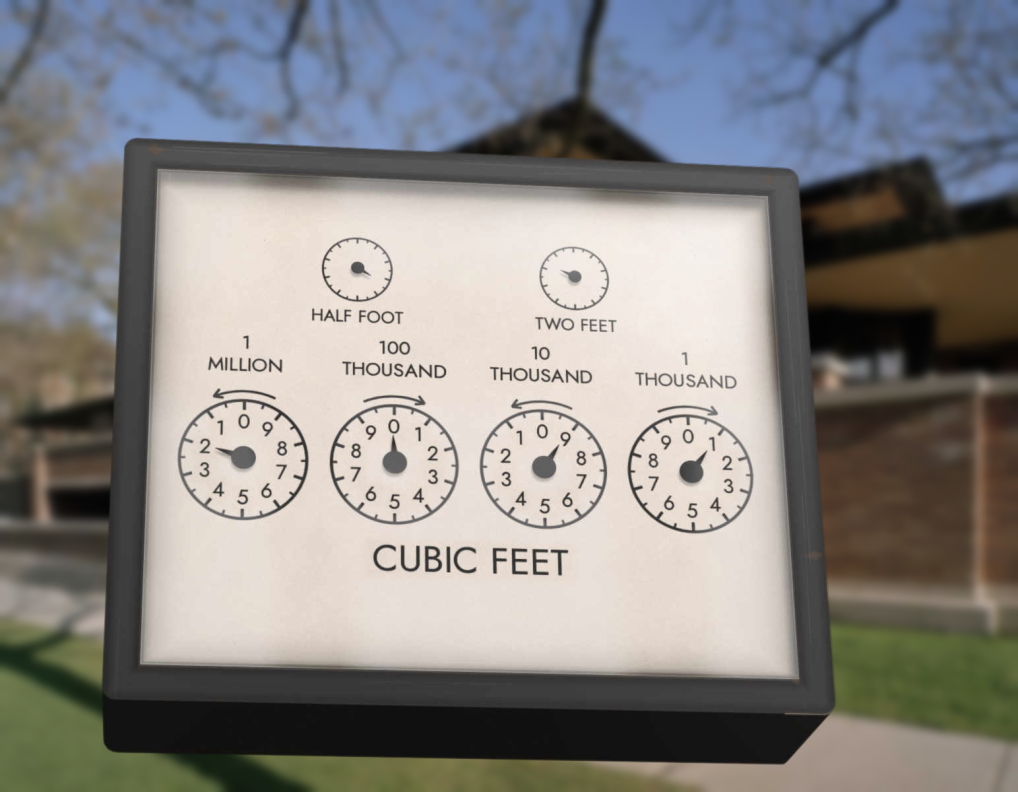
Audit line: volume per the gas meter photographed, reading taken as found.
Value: 199100 ft³
